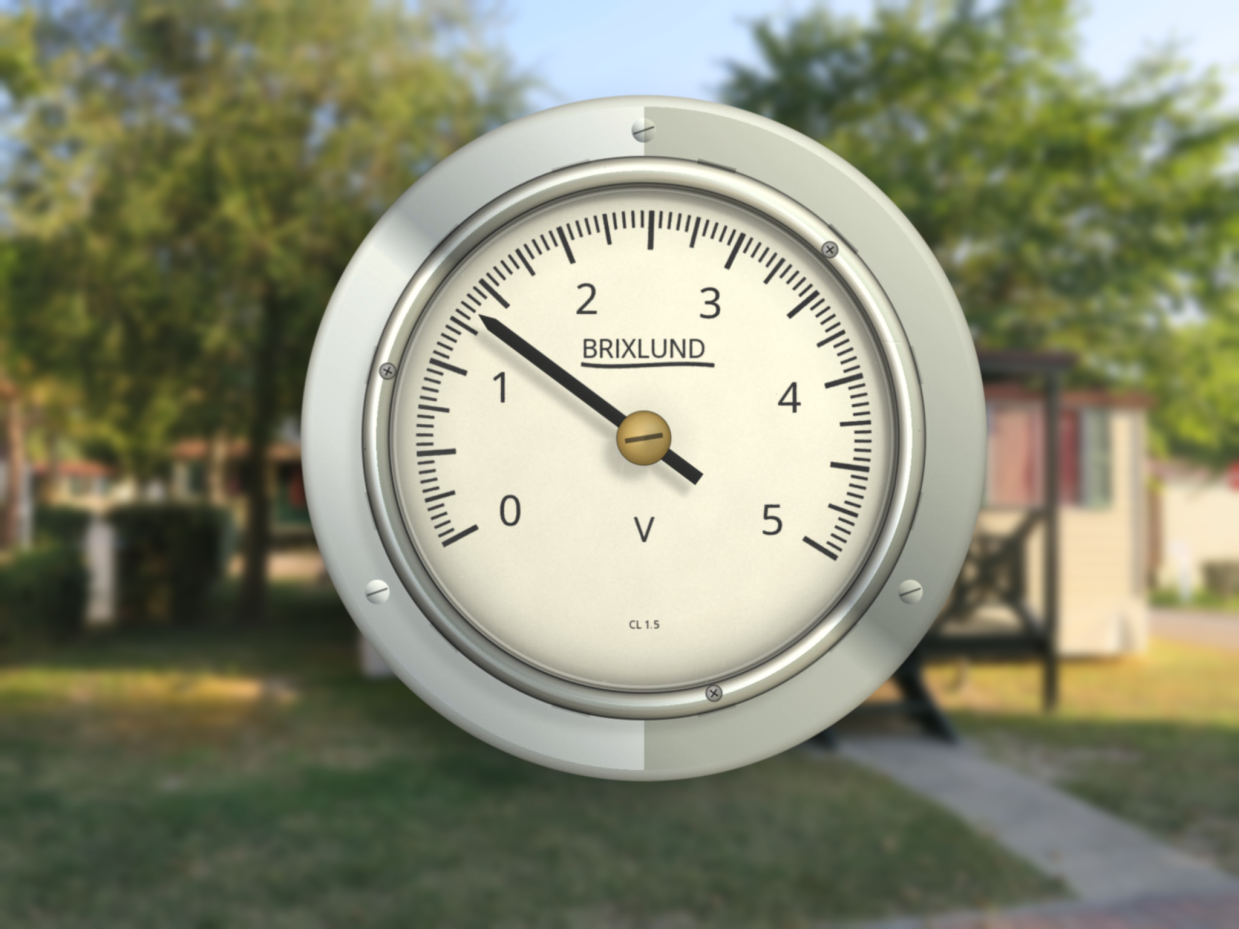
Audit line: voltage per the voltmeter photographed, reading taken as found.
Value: 1.35 V
